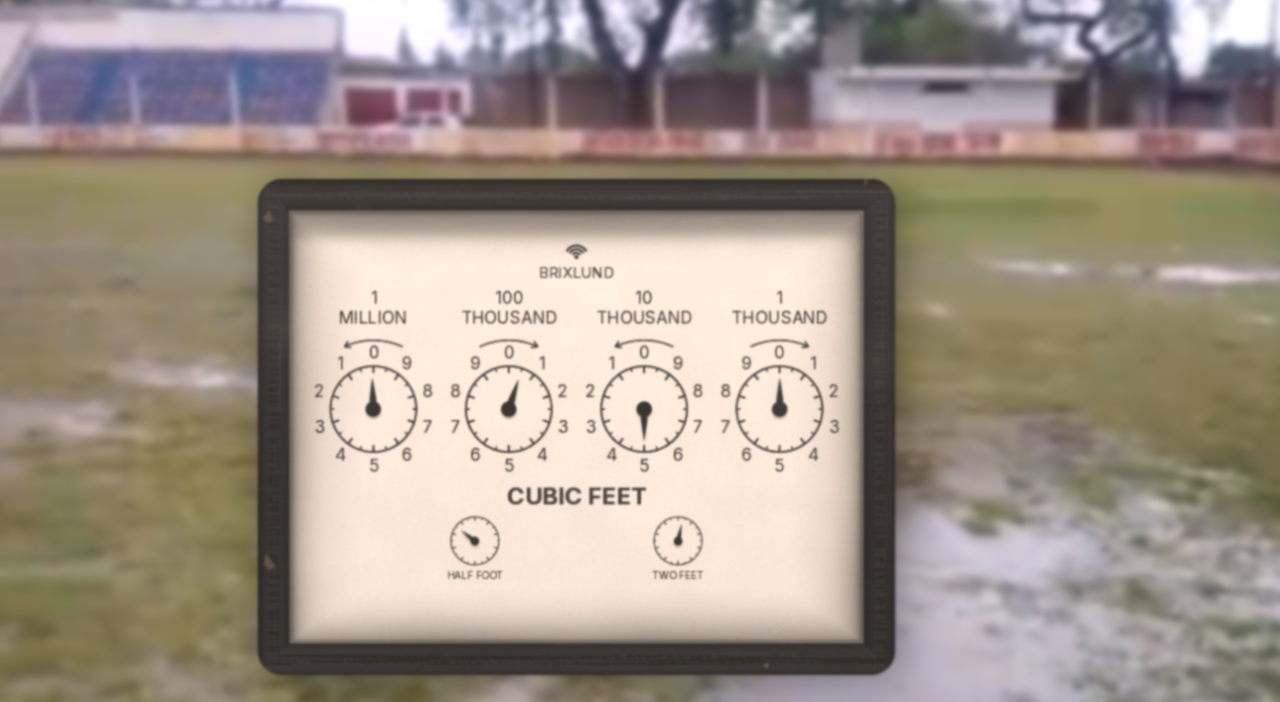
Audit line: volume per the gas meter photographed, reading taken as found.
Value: 5000 ft³
